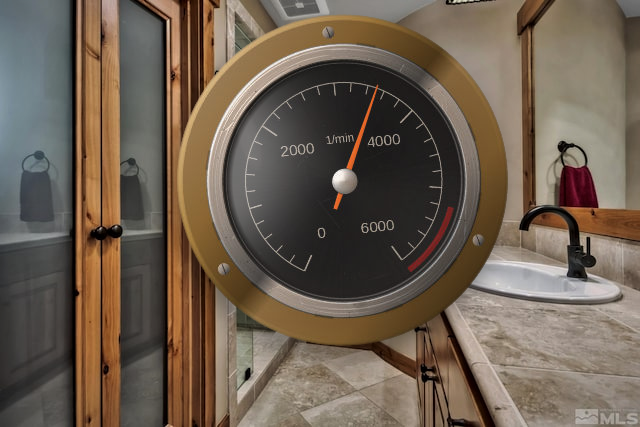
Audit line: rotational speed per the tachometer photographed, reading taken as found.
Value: 3500 rpm
